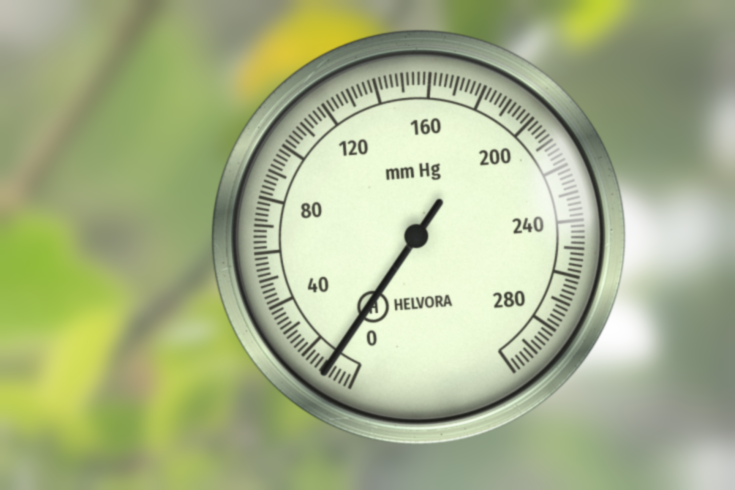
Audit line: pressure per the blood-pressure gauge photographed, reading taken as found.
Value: 10 mmHg
